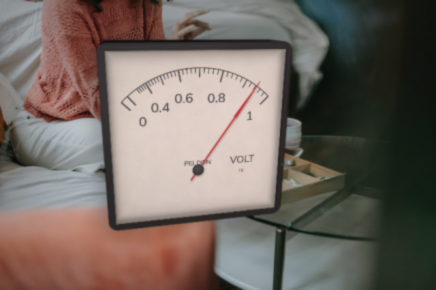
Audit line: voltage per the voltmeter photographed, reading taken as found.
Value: 0.94 V
